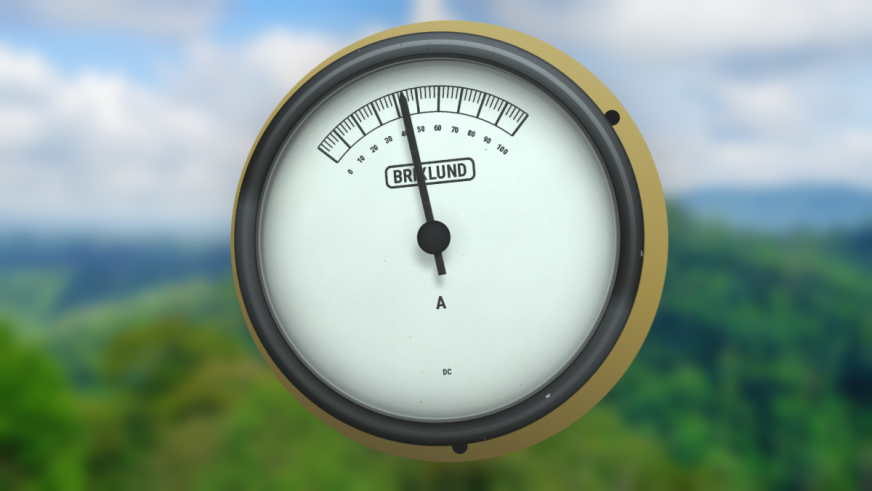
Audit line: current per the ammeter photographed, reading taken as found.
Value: 44 A
